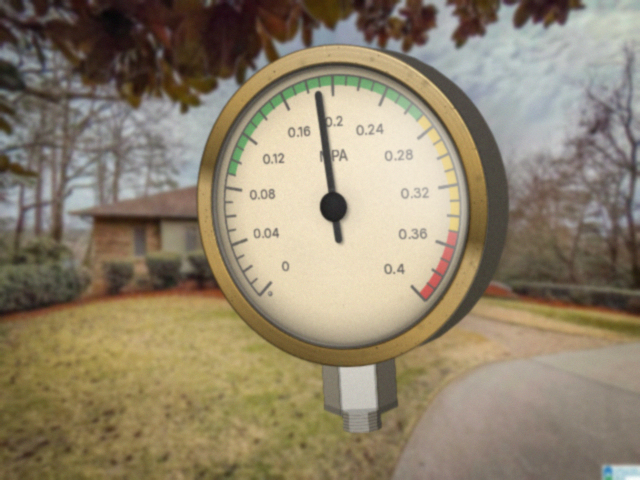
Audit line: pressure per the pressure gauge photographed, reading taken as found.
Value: 0.19 MPa
